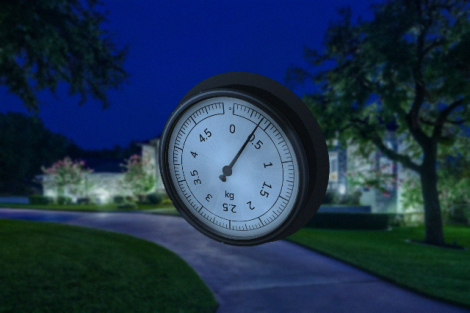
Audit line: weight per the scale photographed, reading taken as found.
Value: 0.4 kg
